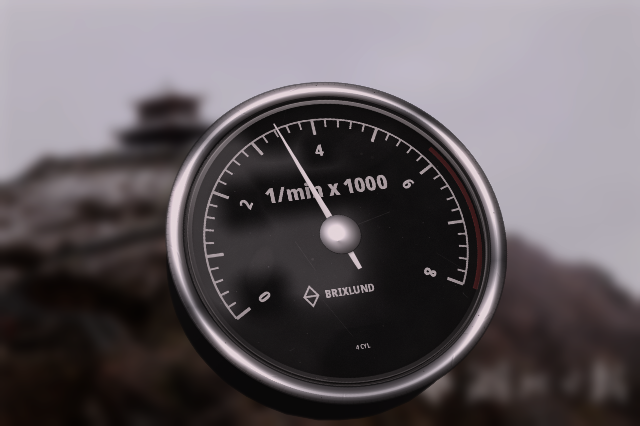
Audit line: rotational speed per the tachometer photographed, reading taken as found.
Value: 3400 rpm
